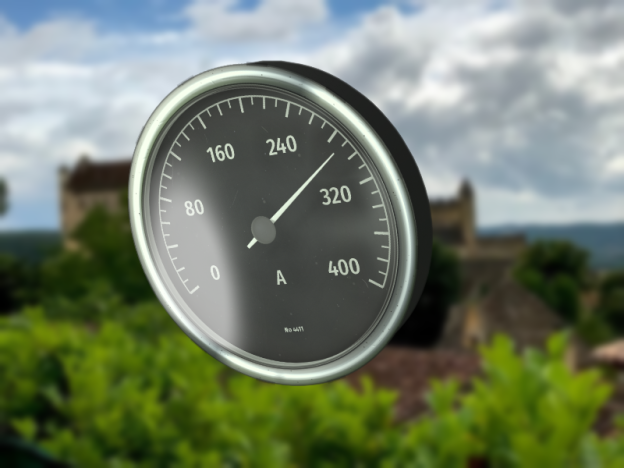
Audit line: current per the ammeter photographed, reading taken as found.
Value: 290 A
